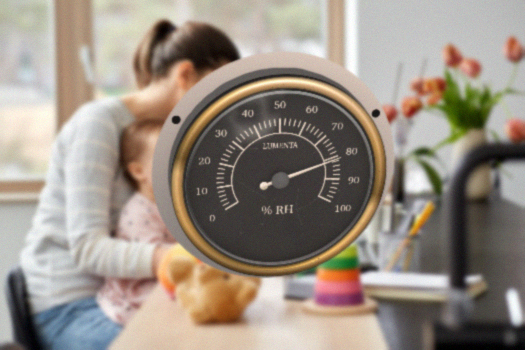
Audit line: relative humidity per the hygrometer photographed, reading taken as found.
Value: 80 %
